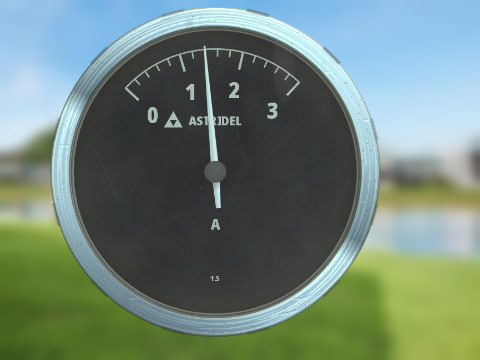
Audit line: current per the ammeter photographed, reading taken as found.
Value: 1.4 A
